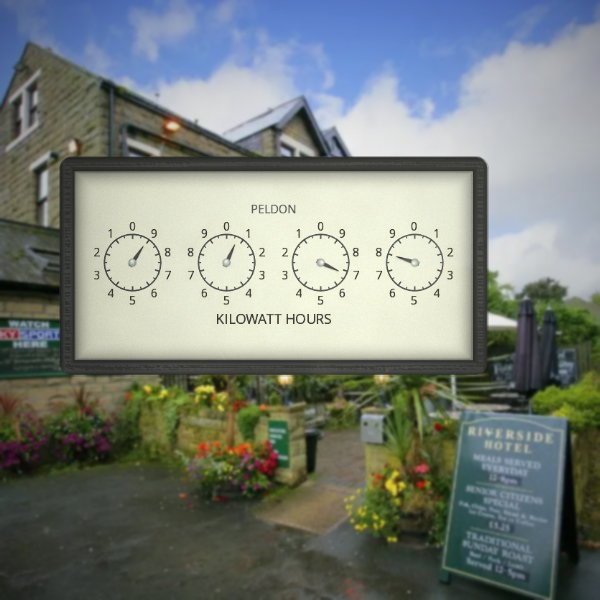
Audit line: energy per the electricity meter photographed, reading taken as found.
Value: 9068 kWh
